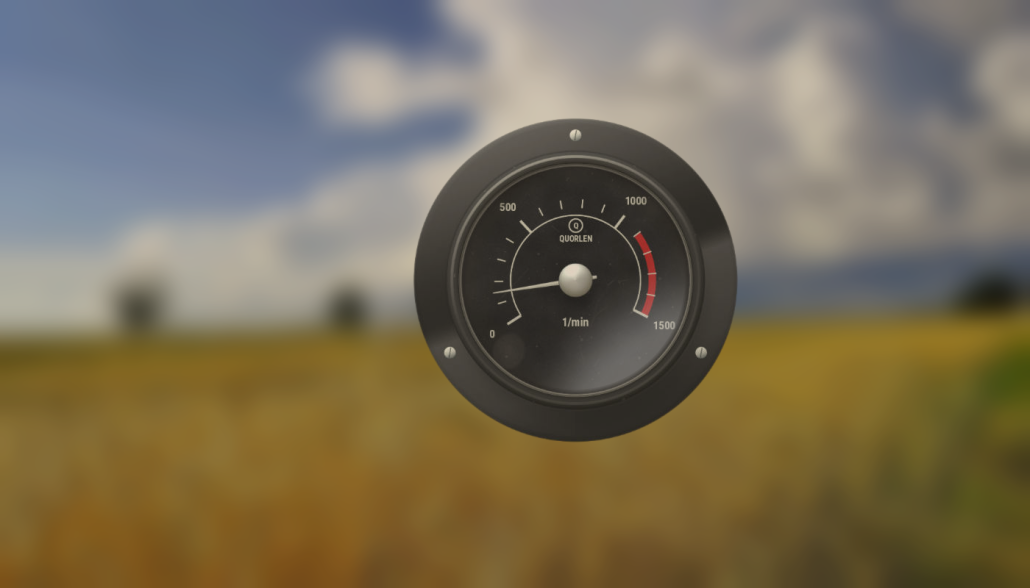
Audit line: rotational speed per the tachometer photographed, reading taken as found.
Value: 150 rpm
